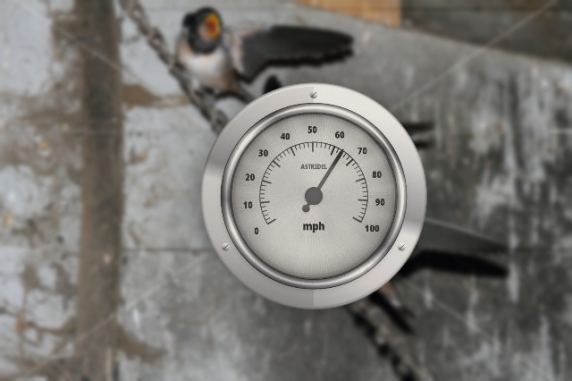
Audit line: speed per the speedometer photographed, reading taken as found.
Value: 64 mph
